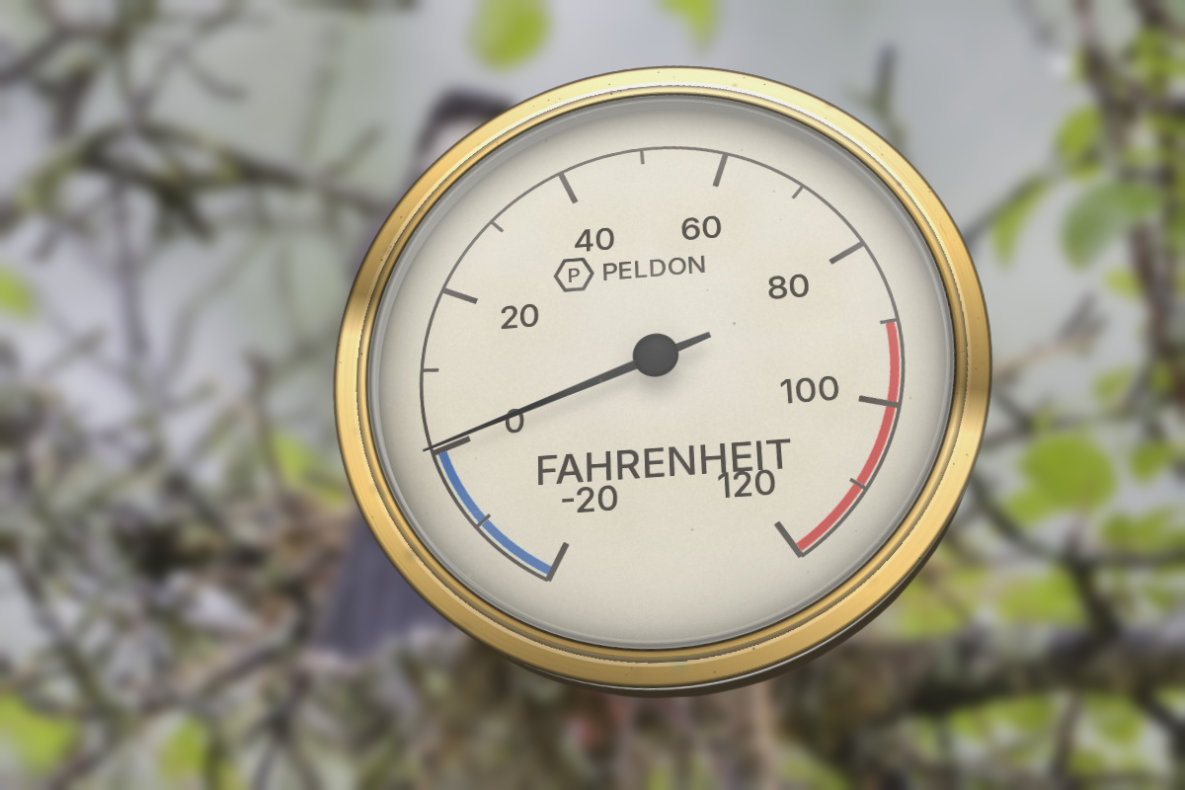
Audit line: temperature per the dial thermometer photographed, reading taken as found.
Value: 0 °F
